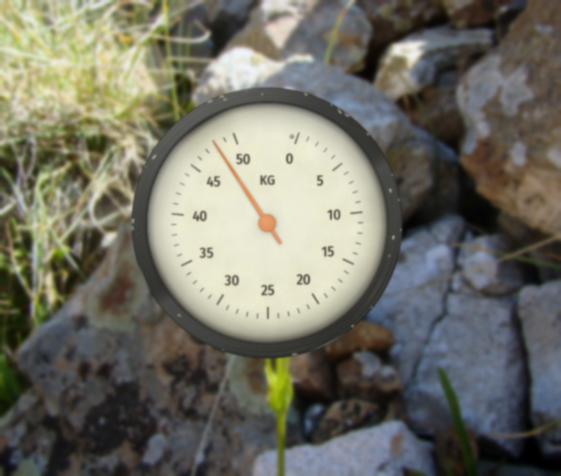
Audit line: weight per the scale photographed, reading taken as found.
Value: 48 kg
